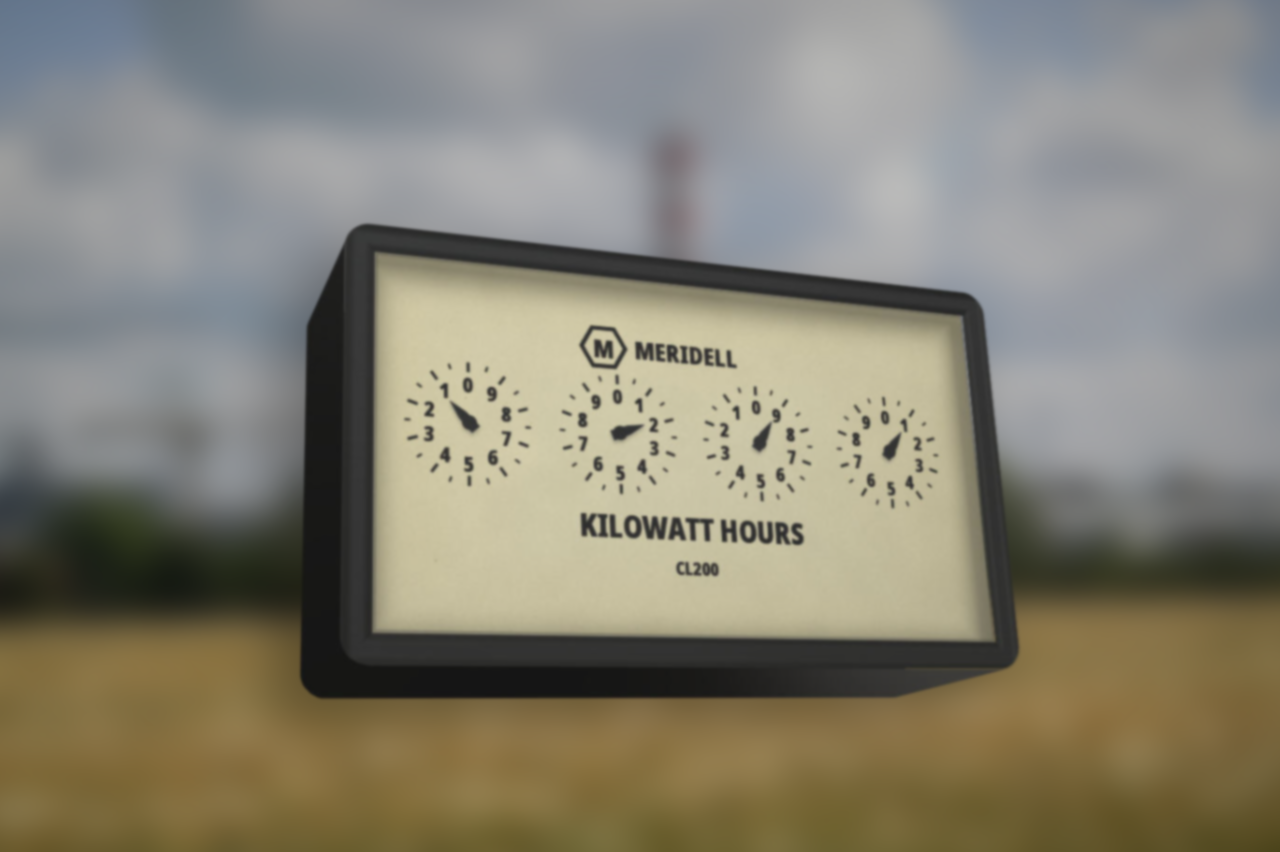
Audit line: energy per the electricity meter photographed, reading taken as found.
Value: 1191 kWh
